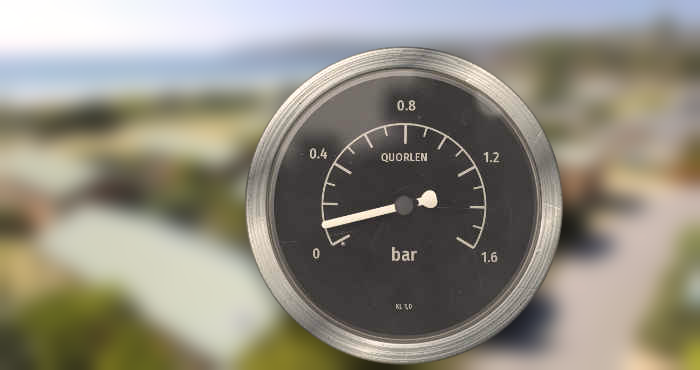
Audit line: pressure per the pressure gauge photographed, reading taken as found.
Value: 0.1 bar
